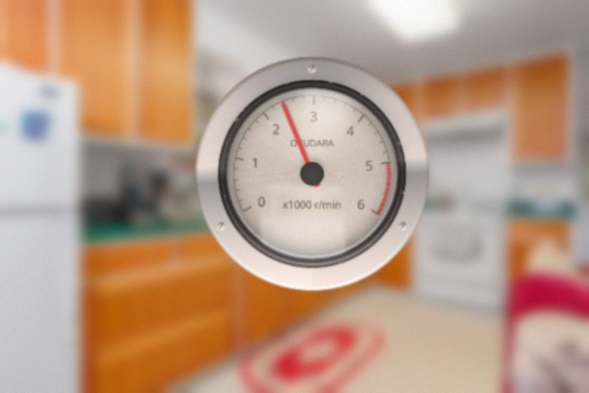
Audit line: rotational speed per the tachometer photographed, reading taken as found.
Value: 2400 rpm
